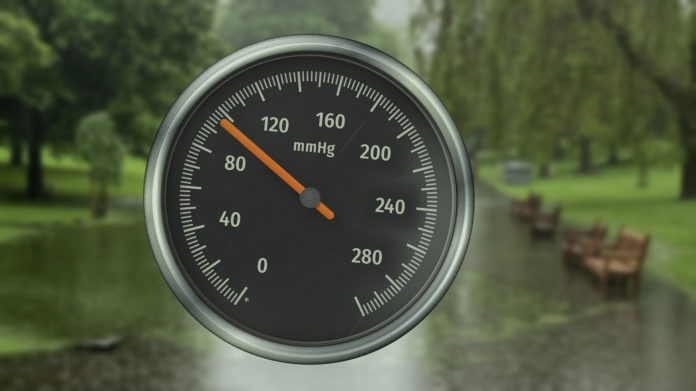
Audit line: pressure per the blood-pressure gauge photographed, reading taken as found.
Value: 96 mmHg
